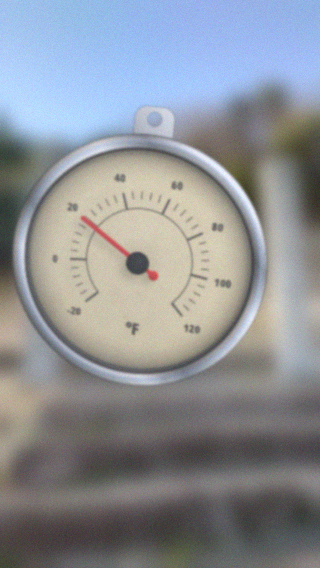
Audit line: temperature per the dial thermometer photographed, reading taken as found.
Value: 20 °F
